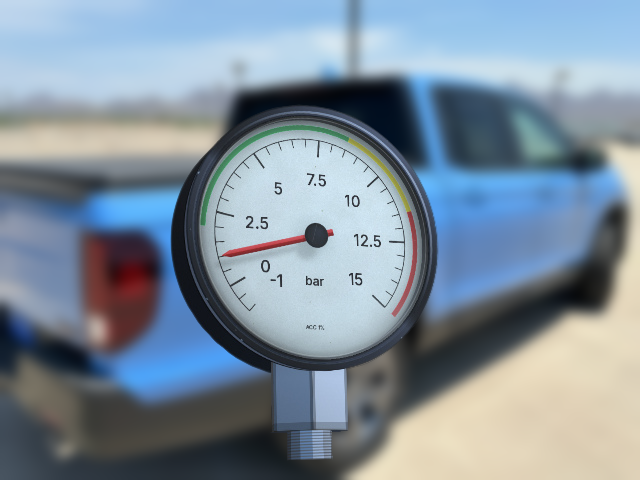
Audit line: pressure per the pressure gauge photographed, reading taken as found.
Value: 1 bar
